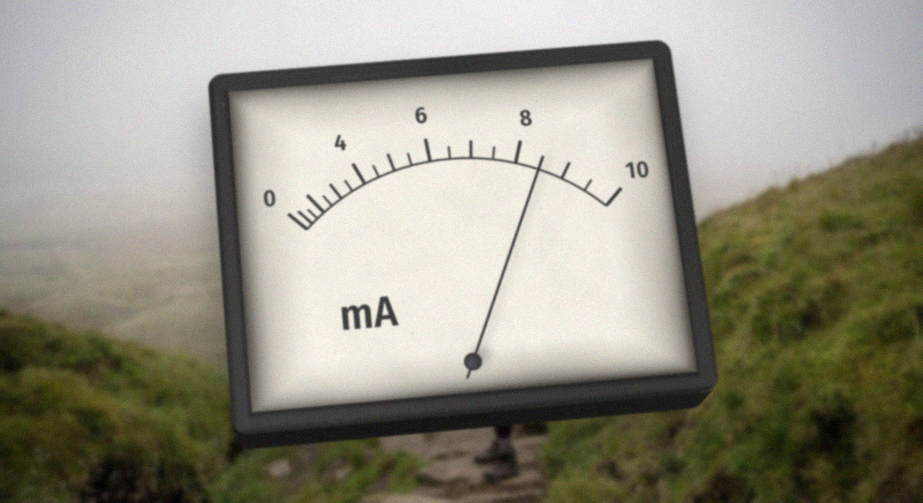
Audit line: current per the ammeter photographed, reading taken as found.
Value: 8.5 mA
